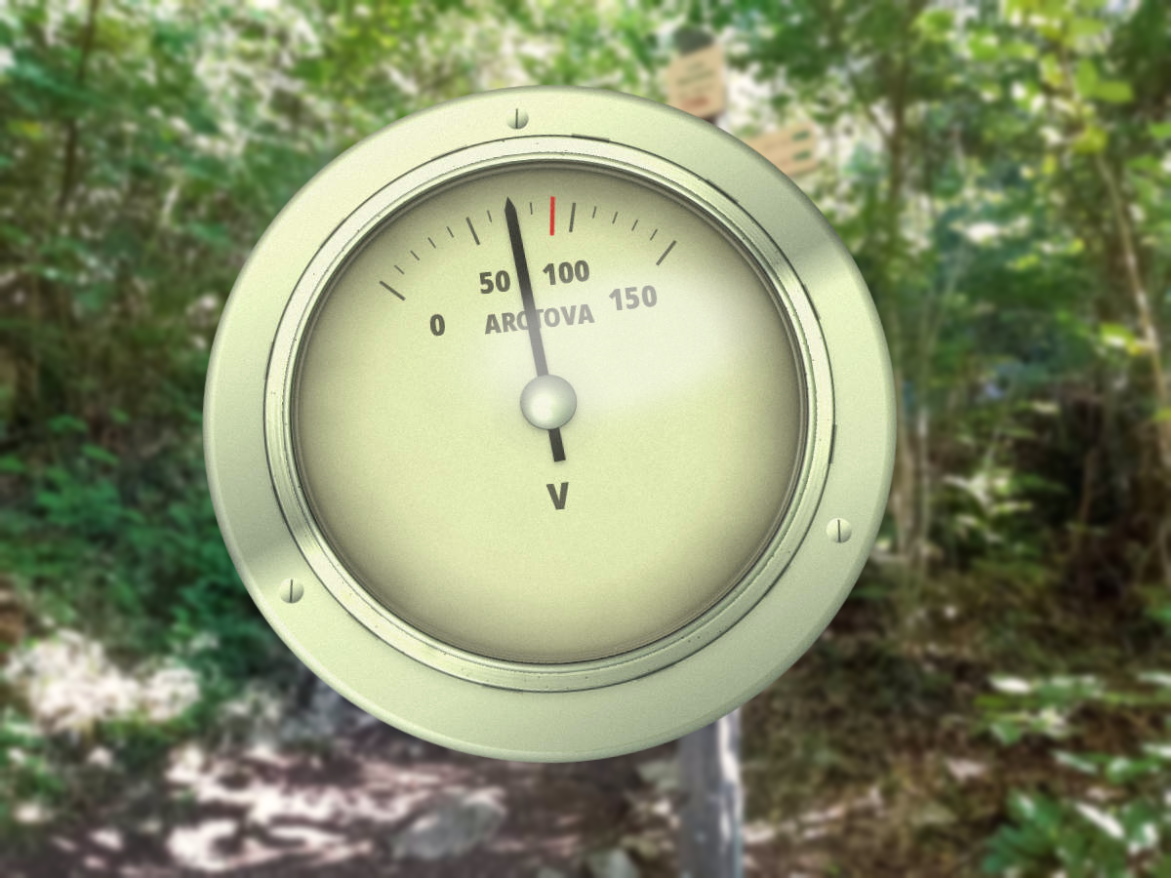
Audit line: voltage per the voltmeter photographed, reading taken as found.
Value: 70 V
